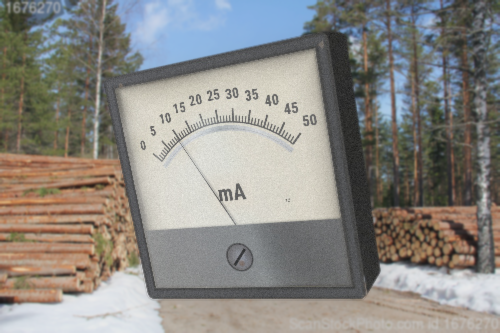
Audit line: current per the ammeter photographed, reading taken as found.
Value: 10 mA
